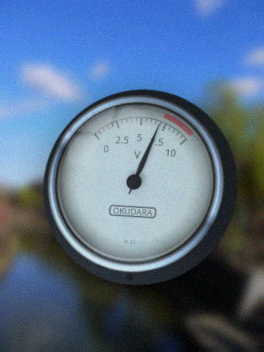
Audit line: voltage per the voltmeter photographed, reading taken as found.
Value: 7 V
